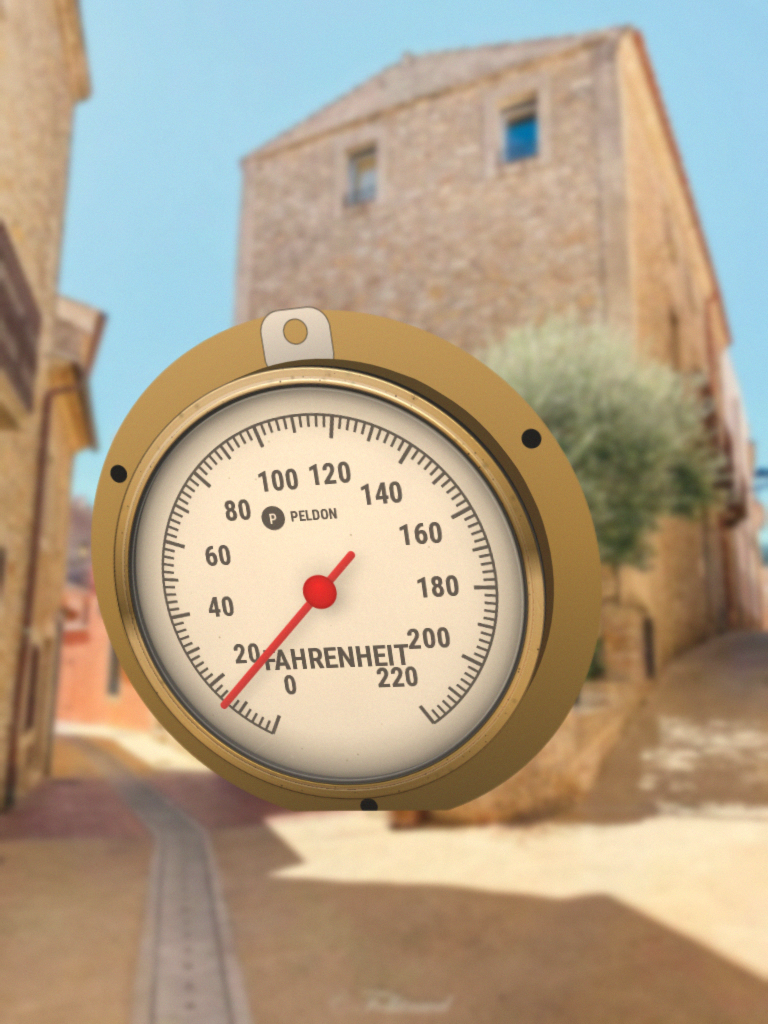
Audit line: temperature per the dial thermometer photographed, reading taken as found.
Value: 14 °F
